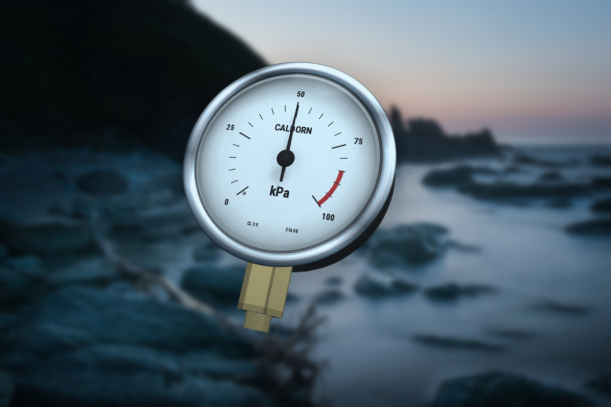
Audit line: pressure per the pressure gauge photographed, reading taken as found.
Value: 50 kPa
